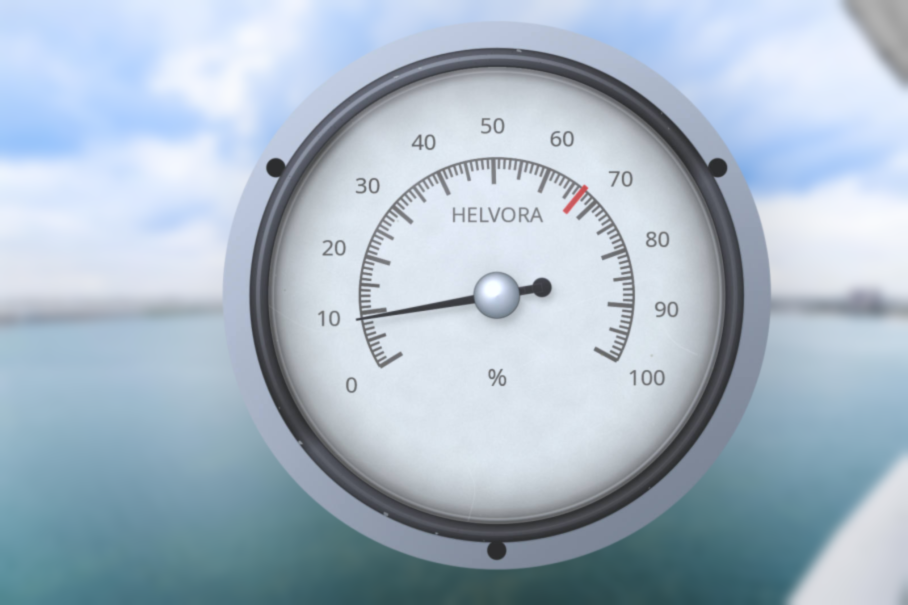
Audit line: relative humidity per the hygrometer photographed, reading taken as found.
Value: 9 %
